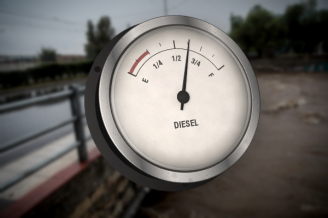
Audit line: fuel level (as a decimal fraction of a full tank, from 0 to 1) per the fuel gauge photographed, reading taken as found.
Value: 0.625
